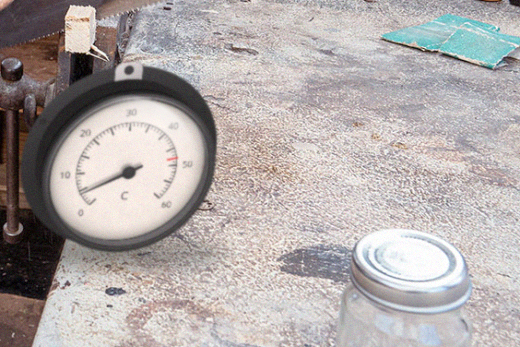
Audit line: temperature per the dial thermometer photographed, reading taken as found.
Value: 5 °C
